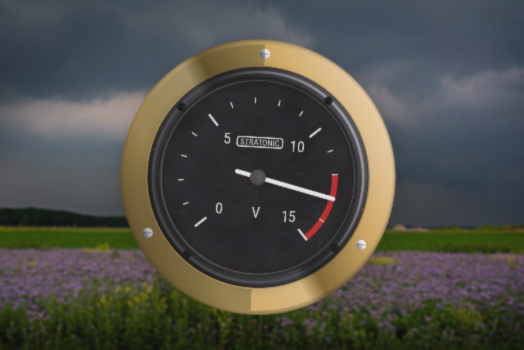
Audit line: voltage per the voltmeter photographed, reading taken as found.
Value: 13 V
